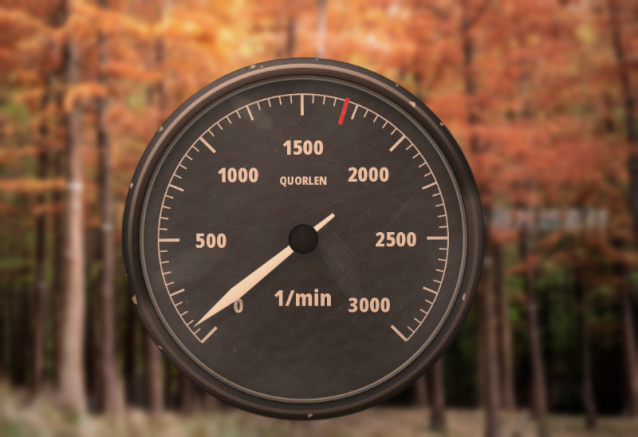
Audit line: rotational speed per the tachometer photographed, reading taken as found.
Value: 75 rpm
